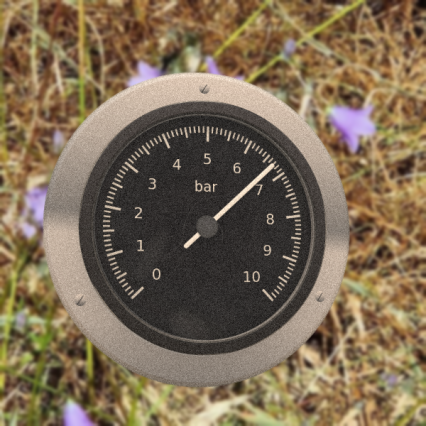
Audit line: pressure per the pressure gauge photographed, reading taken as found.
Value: 6.7 bar
